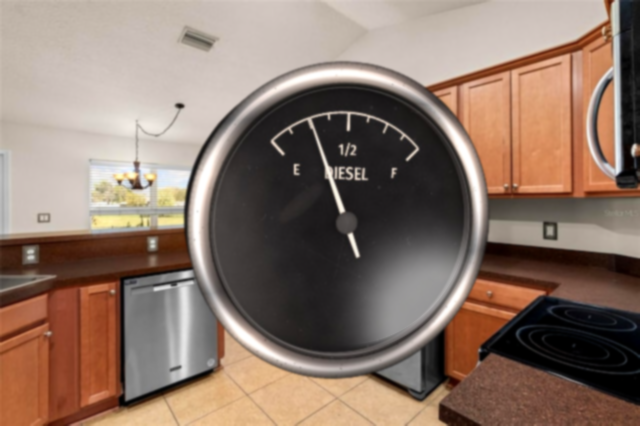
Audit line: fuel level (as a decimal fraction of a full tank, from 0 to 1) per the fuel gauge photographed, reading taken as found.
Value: 0.25
